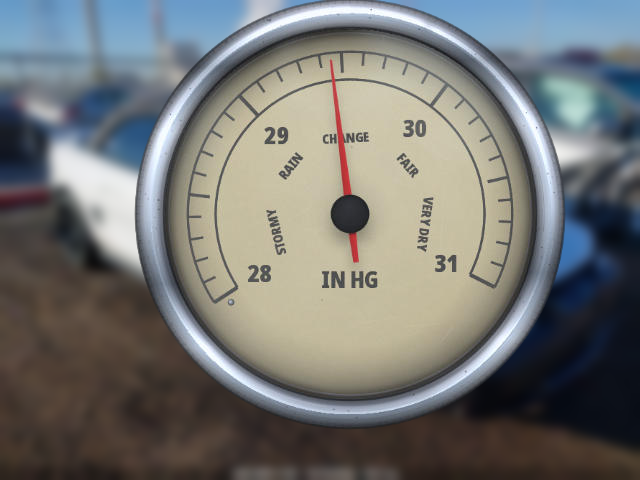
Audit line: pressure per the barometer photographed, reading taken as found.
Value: 29.45 inHg
